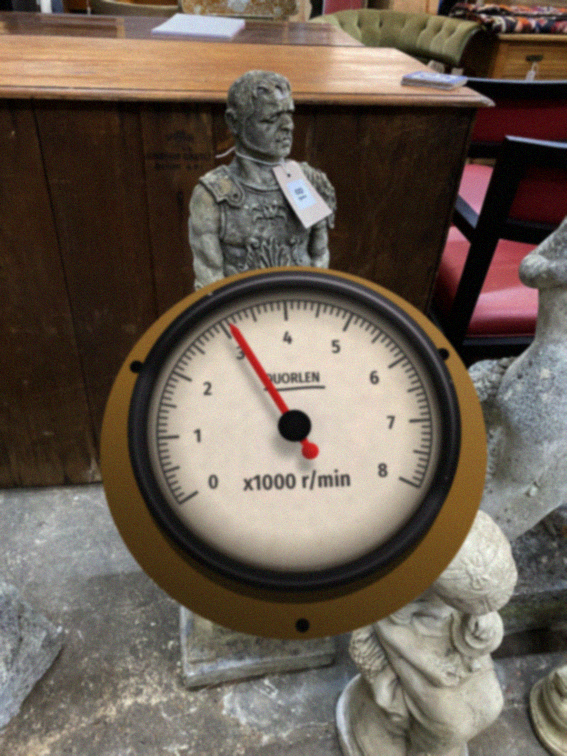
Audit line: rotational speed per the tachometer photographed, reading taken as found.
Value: 3100 rpm
